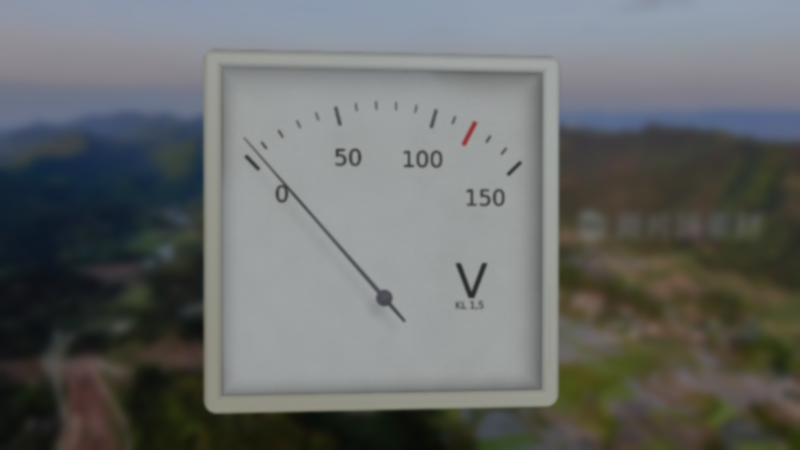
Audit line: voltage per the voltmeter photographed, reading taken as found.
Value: 5 V
